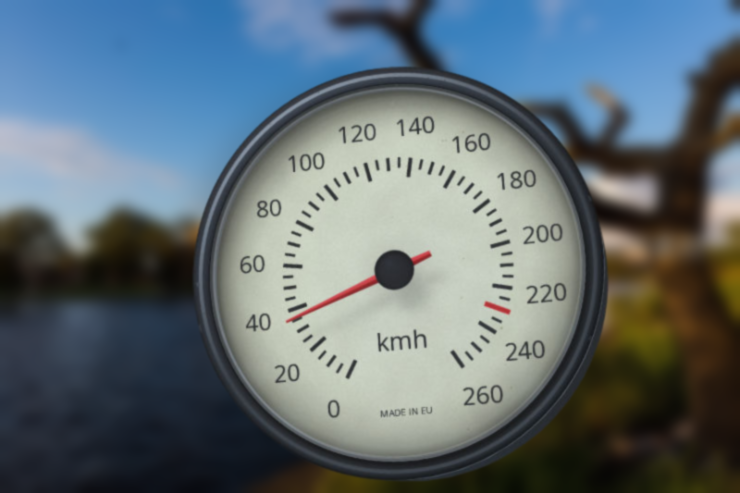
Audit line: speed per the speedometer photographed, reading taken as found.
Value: 35 km/h
